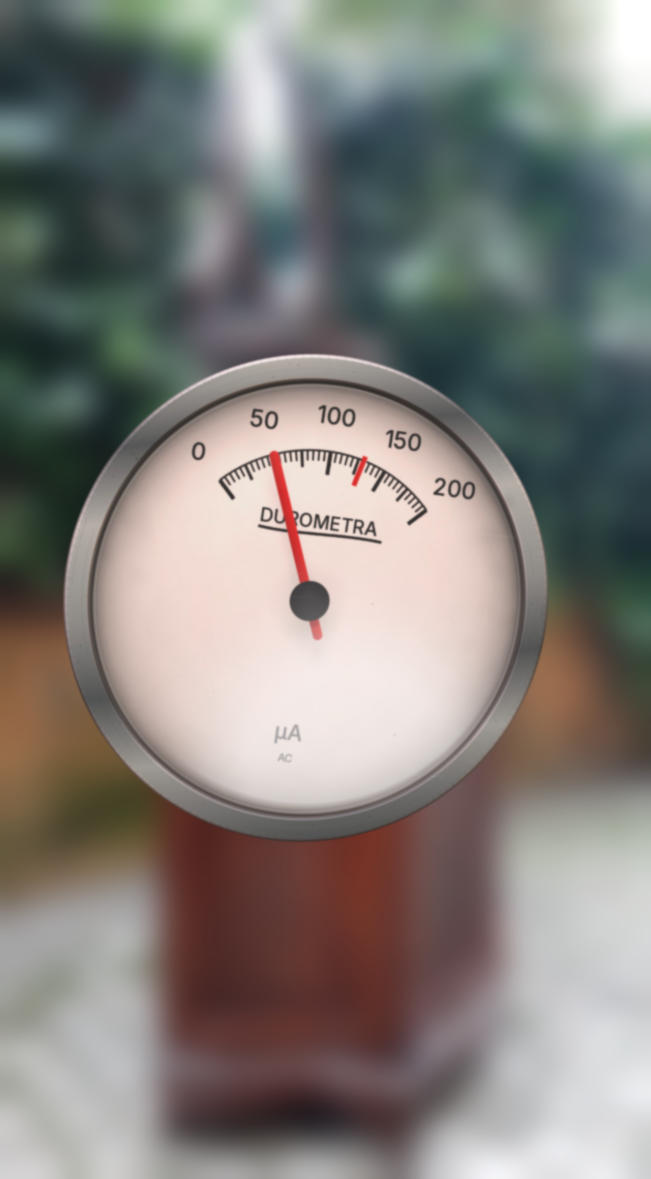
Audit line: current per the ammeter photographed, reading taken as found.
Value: 50 µA
